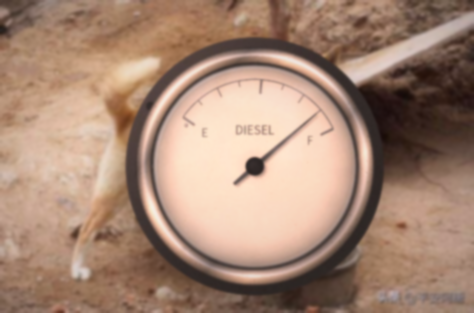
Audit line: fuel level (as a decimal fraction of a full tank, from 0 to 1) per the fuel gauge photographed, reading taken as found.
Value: 0.875
